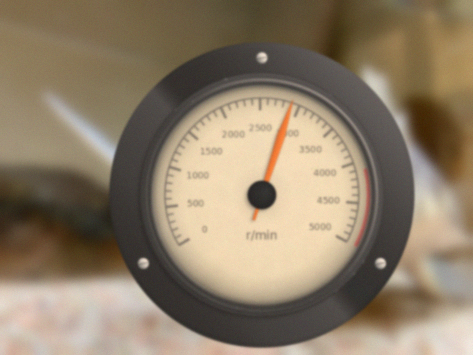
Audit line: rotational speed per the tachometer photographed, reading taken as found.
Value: 2900 rpm
